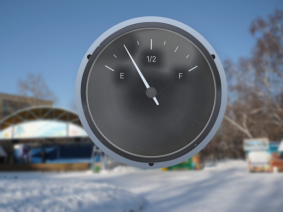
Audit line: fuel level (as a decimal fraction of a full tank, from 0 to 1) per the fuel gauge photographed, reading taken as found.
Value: 0.25
